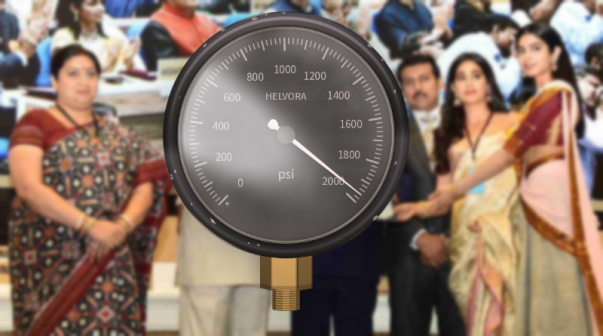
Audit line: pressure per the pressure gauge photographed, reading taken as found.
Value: 1960 psi
